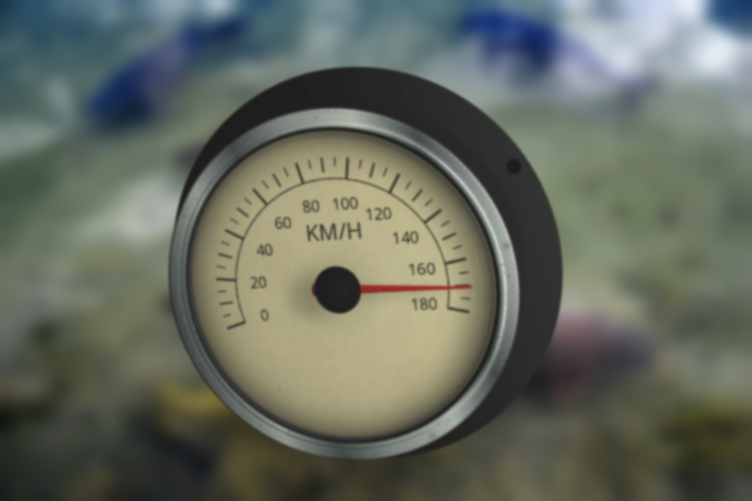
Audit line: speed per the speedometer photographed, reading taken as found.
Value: 170 km/h
